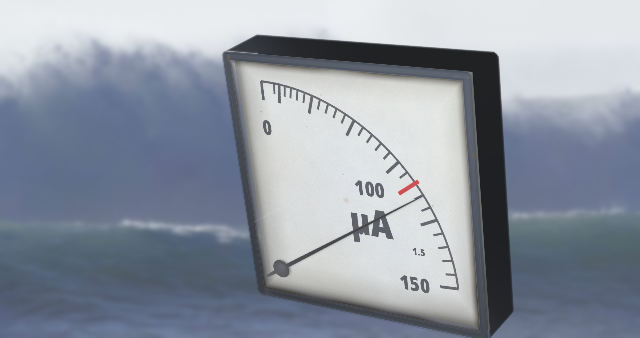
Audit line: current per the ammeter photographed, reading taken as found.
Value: 115 µA
